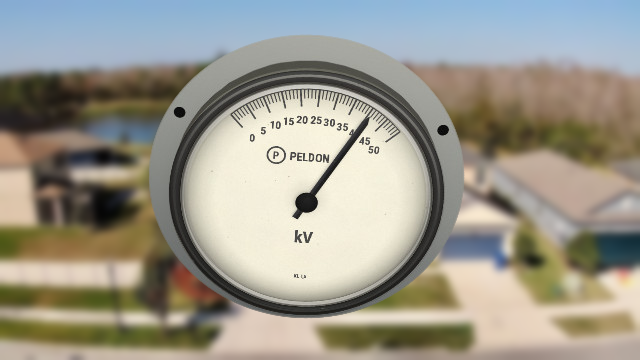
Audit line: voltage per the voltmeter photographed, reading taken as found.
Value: 40 kV
